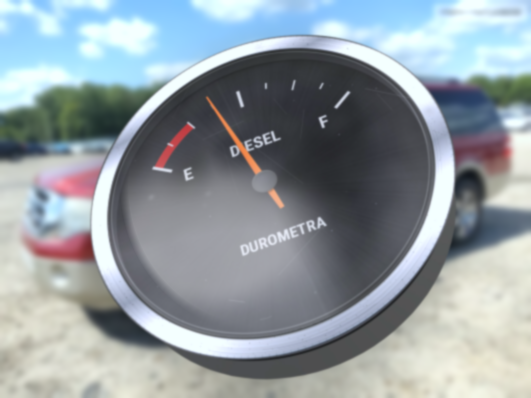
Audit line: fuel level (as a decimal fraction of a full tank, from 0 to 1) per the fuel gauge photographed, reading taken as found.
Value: 0.375
